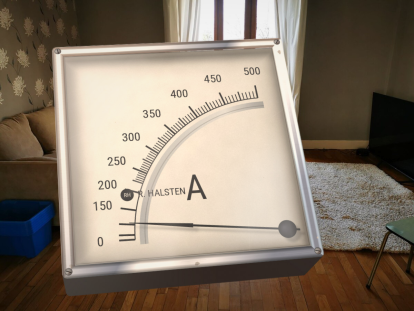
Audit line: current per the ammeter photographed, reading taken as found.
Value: 100 A
